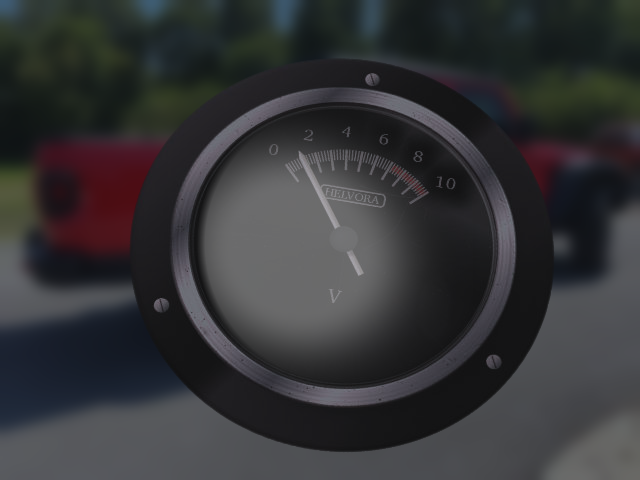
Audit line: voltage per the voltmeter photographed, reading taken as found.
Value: 1 V
